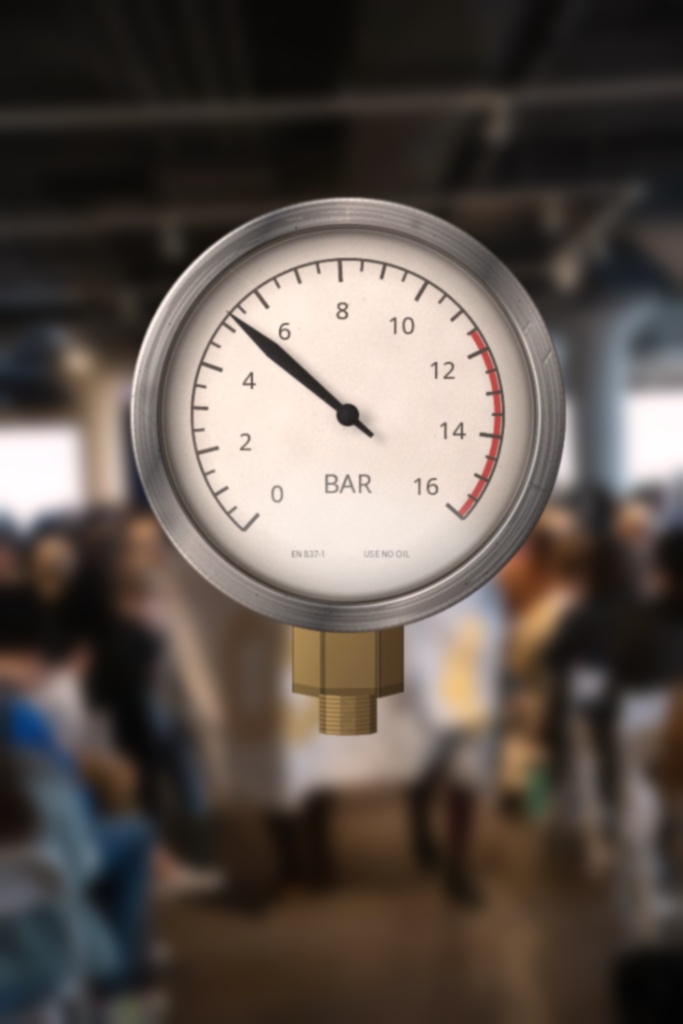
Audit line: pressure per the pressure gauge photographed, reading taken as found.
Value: 5.25 bar
